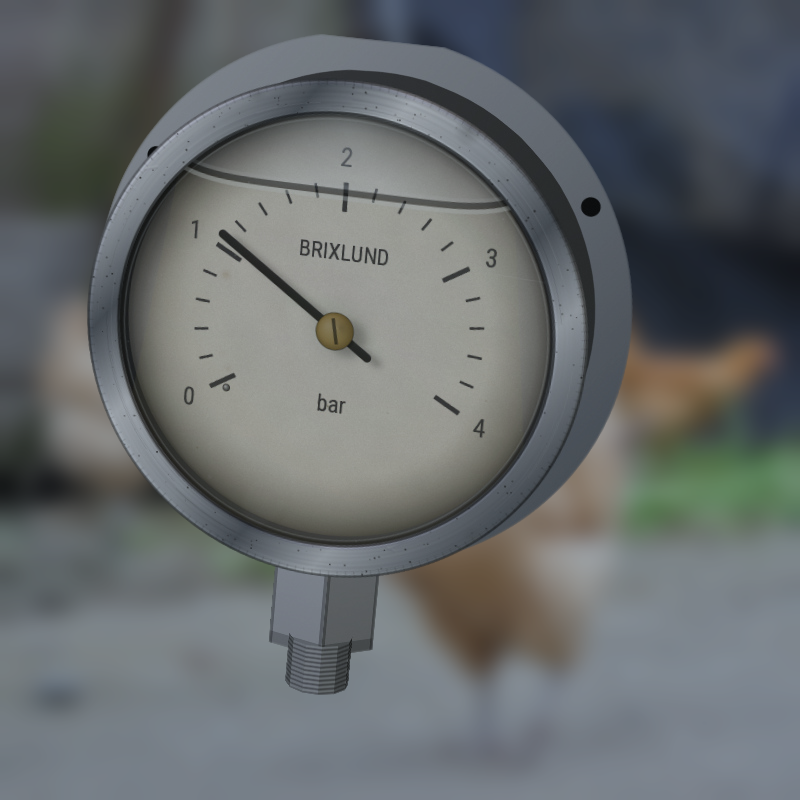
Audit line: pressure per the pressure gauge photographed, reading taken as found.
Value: 1.1 bar
